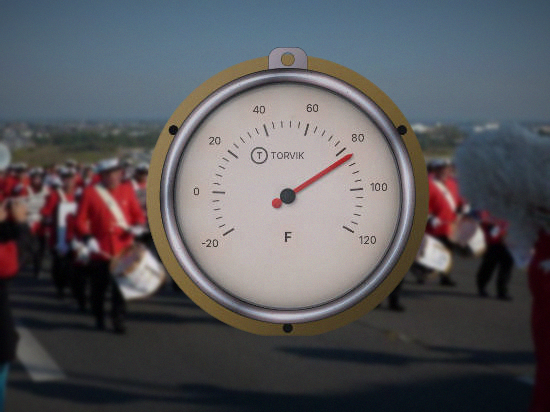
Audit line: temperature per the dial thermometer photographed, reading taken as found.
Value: 84 °F
